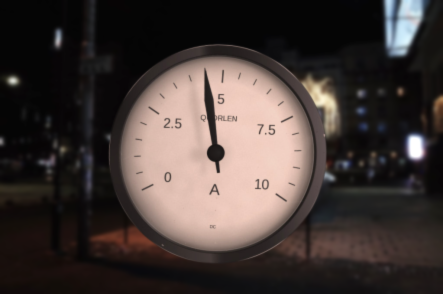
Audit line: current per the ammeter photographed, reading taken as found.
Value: 4.5 A
